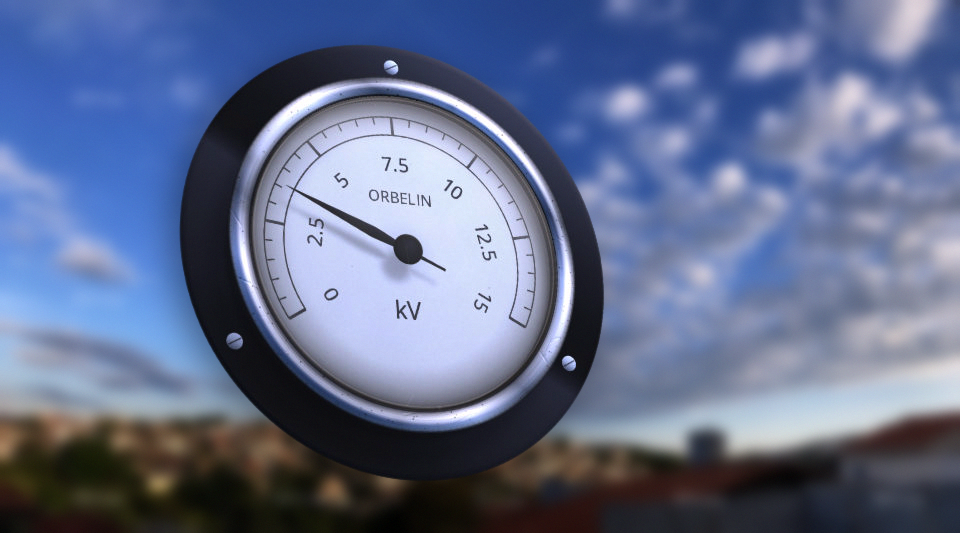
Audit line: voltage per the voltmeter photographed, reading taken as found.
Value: 3.5 kV
